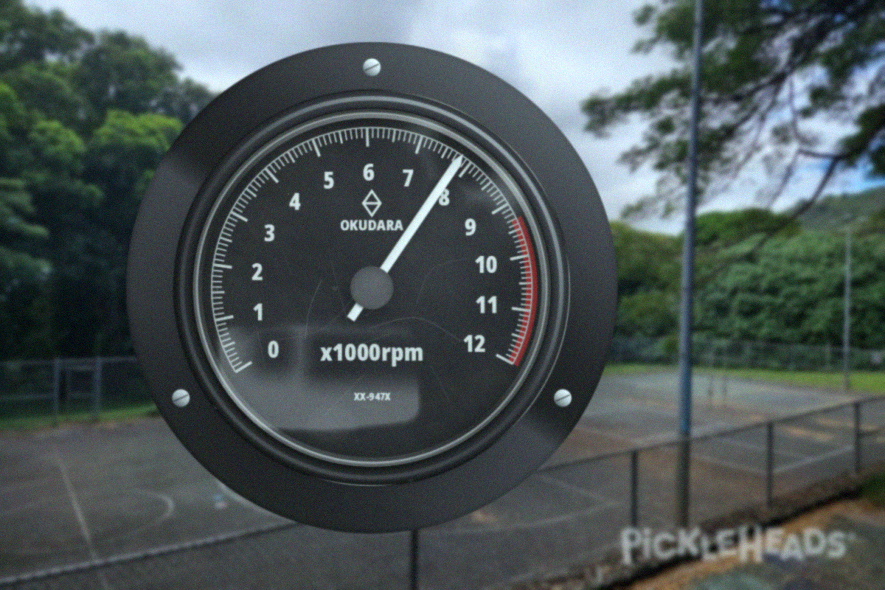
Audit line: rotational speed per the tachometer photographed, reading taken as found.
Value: 7800 rpm
